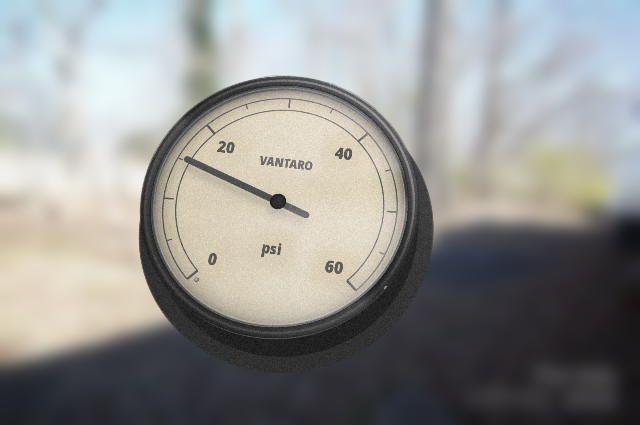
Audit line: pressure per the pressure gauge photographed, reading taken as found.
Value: 15 psi
